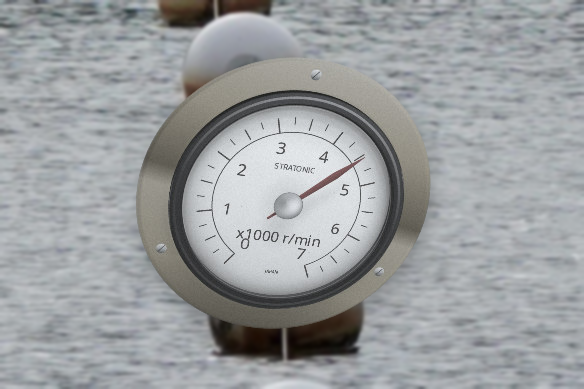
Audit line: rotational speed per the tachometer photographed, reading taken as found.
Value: 4500 rpm
